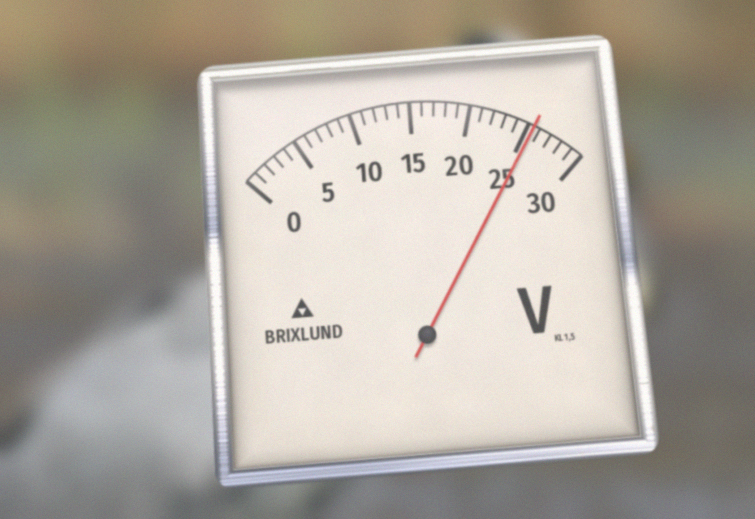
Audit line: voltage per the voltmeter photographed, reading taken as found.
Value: 25.5 V
